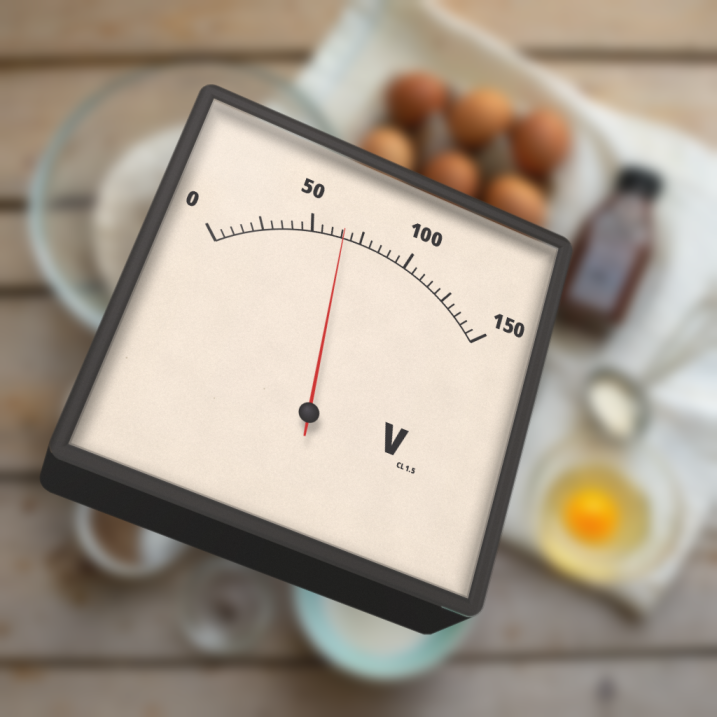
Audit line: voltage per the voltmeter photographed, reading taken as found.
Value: 65 V
